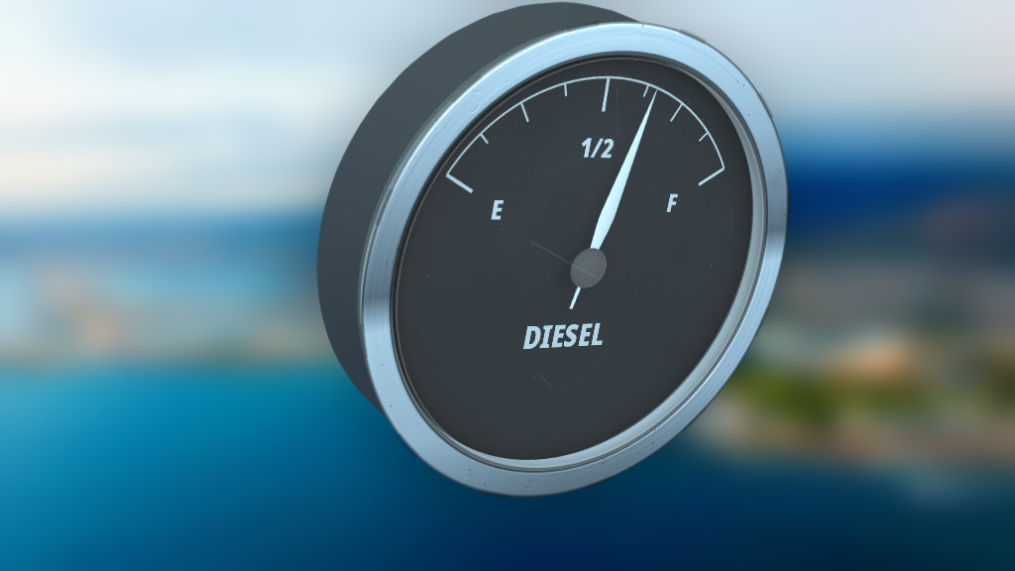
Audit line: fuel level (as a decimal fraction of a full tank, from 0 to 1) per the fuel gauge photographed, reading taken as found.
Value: 0.625
